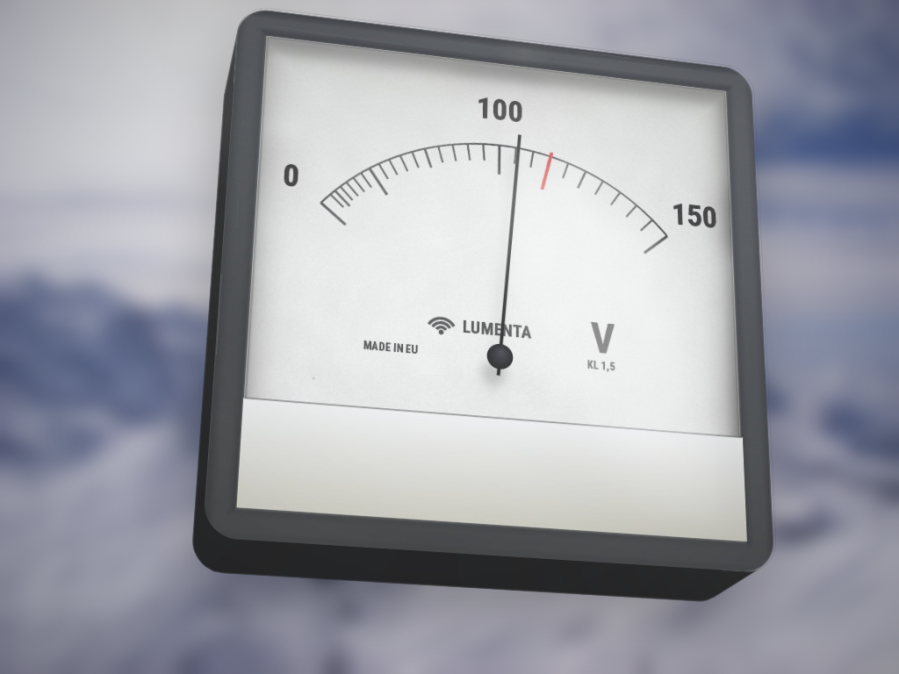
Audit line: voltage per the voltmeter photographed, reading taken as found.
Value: 105 V
